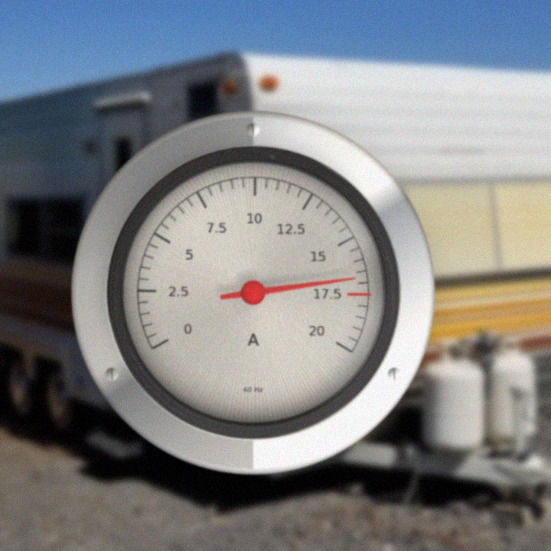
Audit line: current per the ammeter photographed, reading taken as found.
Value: 16.75 A
